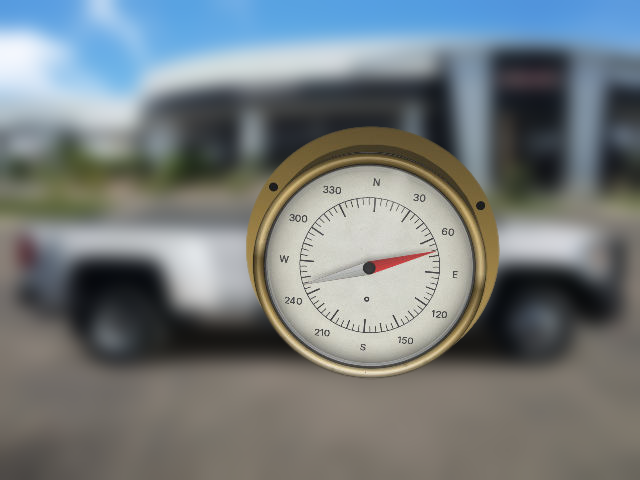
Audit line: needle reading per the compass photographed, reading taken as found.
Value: 70 °
